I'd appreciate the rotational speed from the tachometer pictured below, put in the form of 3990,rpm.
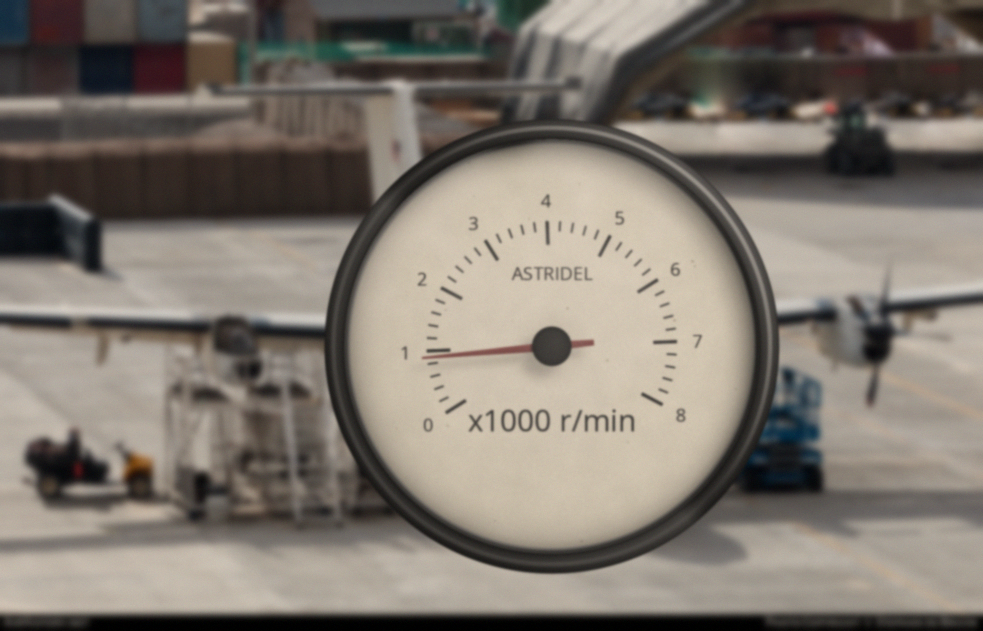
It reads 900,rpm
